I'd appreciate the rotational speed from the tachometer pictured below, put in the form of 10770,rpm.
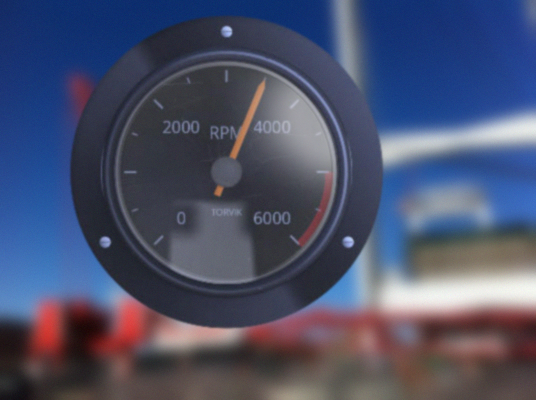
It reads 3500,rpm
